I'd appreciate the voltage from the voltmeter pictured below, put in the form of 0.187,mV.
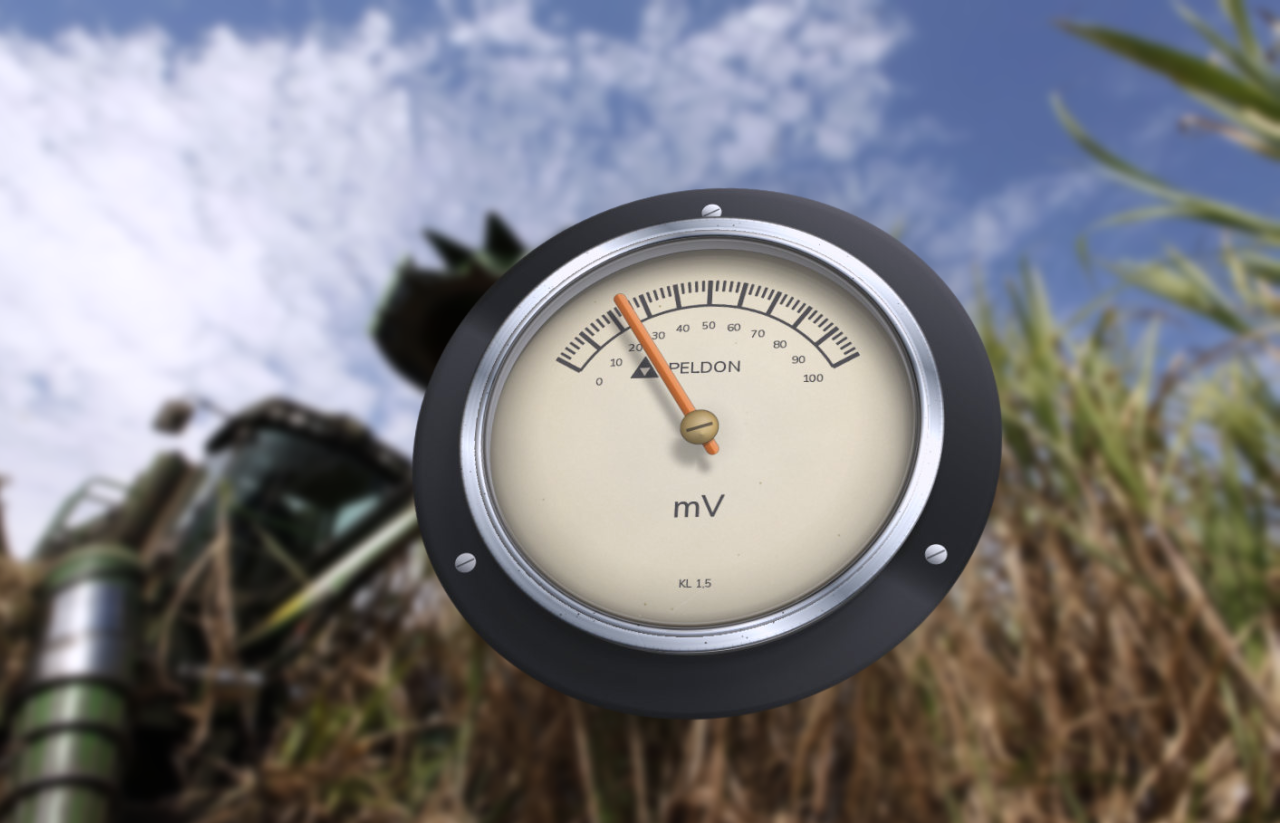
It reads 24,mV
